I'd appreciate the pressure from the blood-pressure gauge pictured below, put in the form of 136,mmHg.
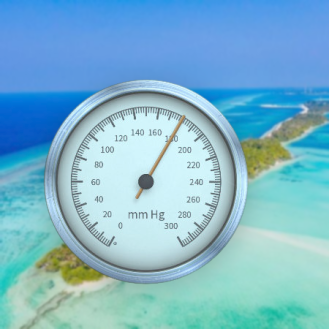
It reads 180,mmHg
